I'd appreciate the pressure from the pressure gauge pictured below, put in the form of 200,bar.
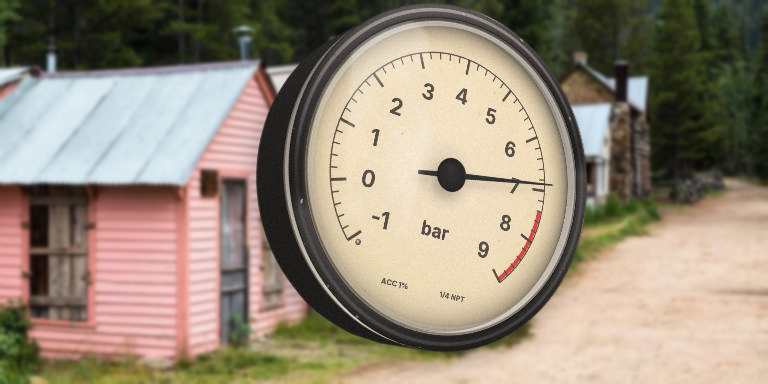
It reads 6.9,bar
